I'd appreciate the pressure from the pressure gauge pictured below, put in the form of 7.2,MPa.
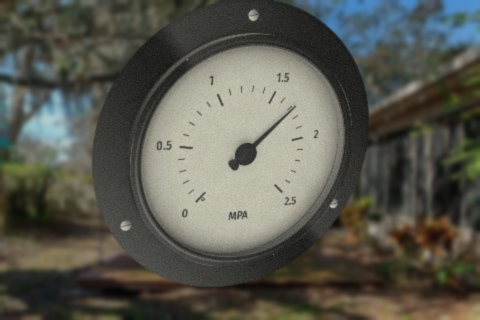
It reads 1.7,MPa
